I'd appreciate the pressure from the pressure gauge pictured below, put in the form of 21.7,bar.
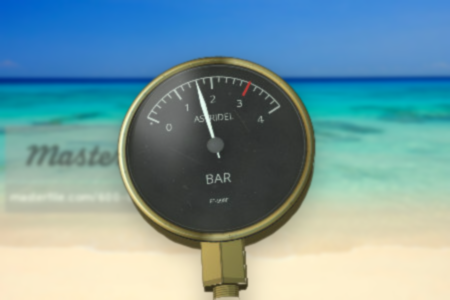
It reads 1.6,bar
